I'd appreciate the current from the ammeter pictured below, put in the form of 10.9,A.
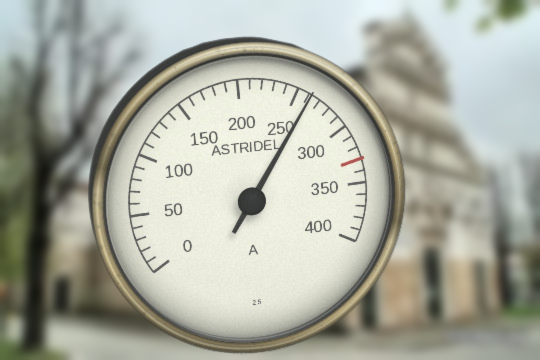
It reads 260,A
